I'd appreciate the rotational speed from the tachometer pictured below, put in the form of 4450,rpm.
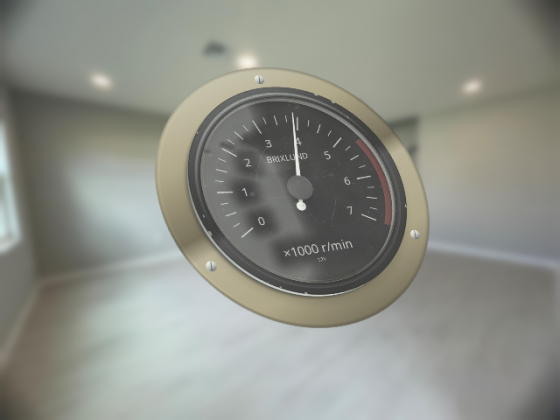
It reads 3875,rpm
